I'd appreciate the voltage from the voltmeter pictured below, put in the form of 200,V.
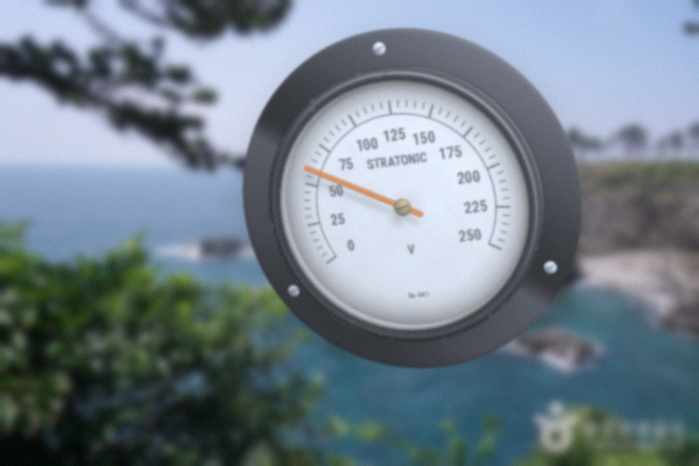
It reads 60,V
